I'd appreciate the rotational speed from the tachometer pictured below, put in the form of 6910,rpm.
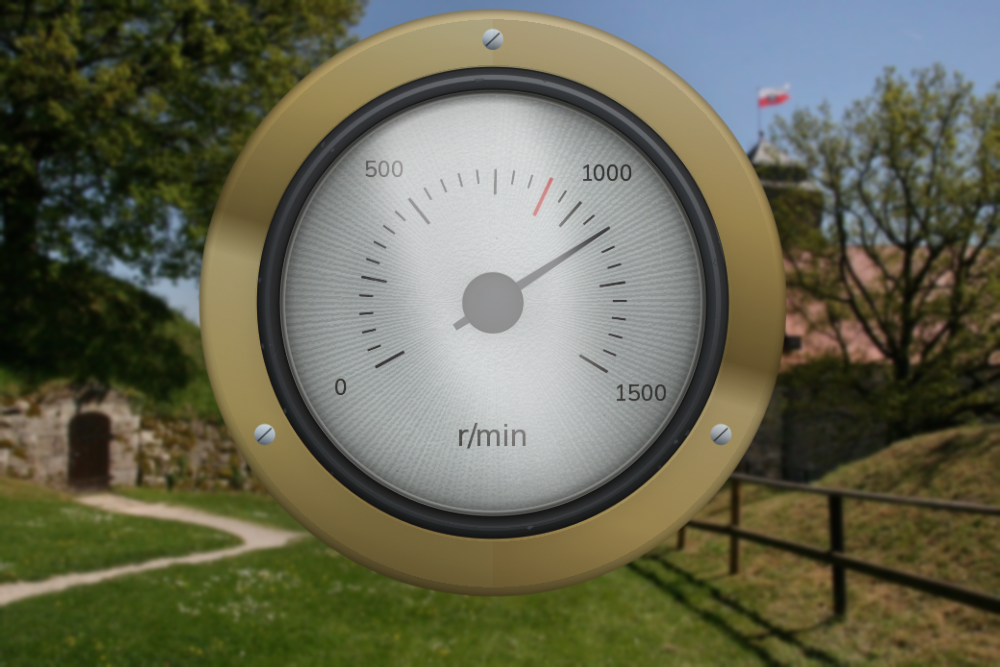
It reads 1100,rpm
